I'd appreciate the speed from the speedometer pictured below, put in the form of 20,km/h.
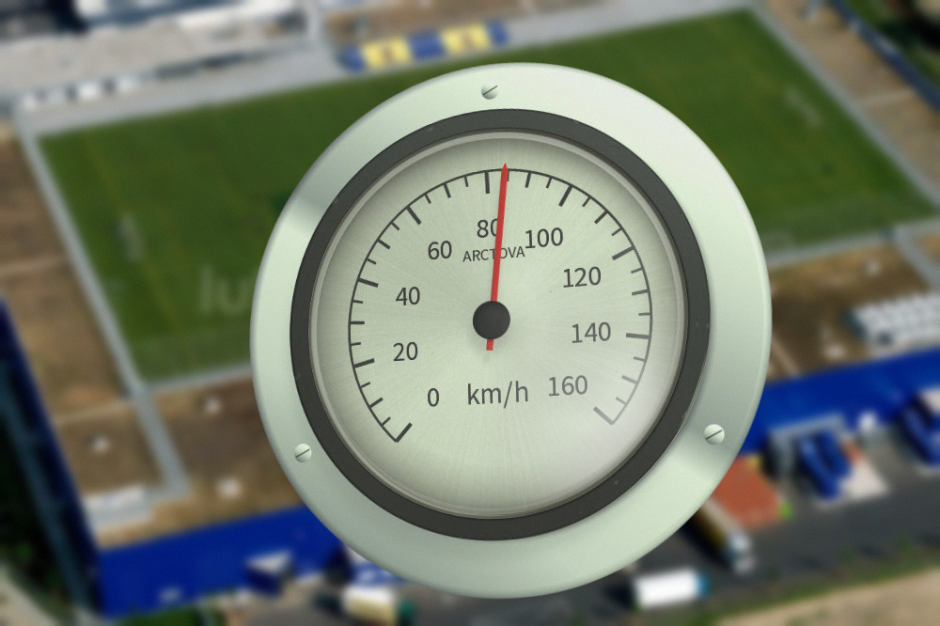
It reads 85,km/h
